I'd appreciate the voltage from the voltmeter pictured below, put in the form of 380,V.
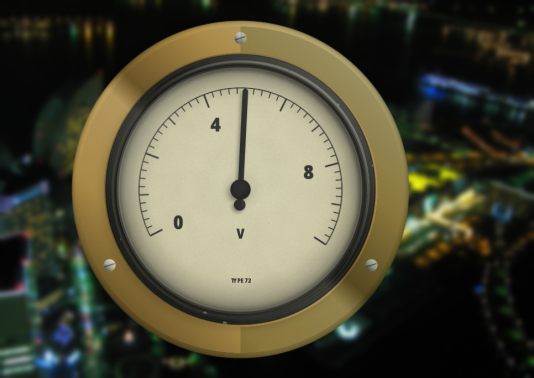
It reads 5,V
